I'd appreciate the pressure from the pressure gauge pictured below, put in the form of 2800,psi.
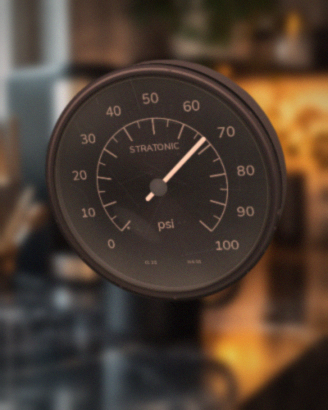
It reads 67.5,psi
